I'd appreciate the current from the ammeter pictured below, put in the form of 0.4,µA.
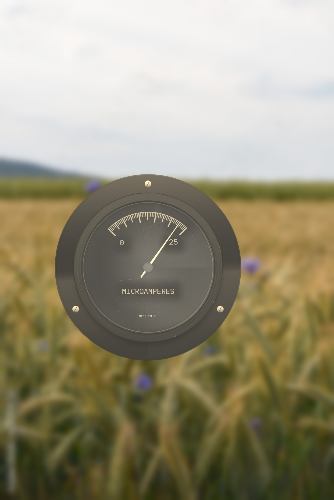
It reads 22.5,µA
